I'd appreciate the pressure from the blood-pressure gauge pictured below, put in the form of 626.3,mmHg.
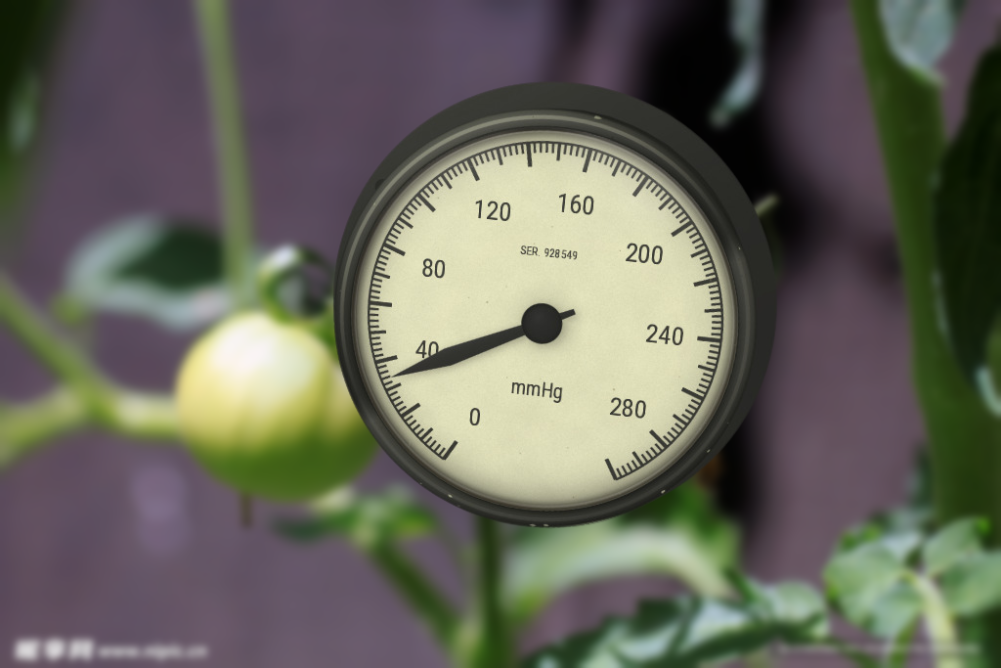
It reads 34,mmHg
